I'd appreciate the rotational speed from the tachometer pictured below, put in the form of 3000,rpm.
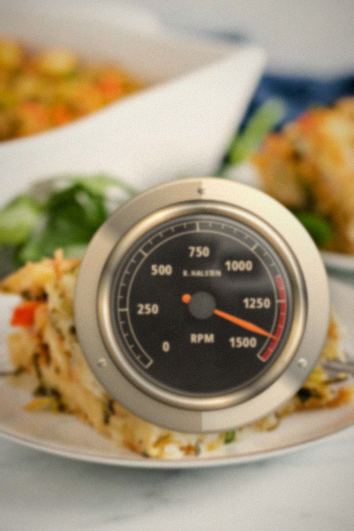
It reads 1400,rpm
